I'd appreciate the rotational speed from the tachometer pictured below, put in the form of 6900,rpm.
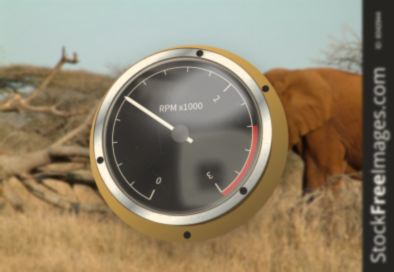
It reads 1000,rpm
